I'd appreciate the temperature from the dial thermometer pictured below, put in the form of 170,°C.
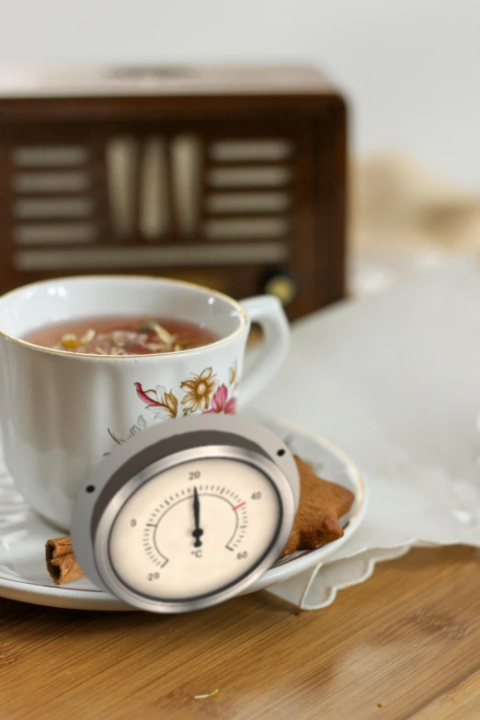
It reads 20,°C
